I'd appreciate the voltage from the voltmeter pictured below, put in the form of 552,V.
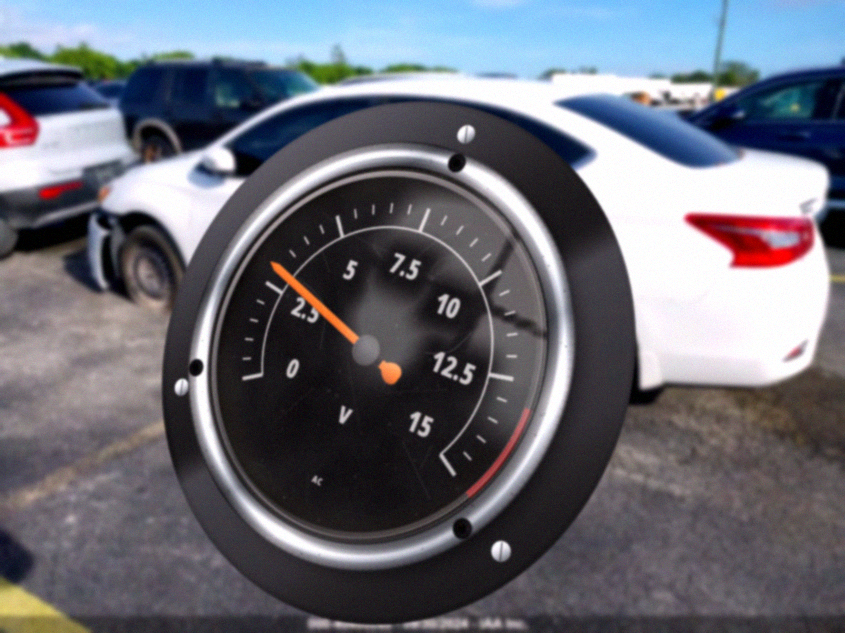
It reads 3,V
